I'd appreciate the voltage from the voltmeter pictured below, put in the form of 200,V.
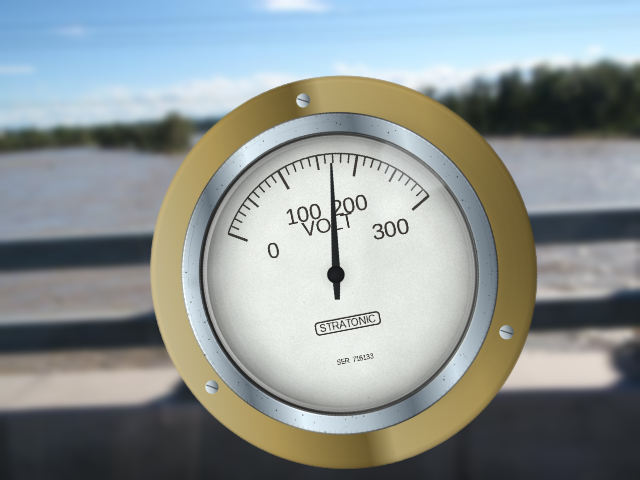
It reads 170,V
